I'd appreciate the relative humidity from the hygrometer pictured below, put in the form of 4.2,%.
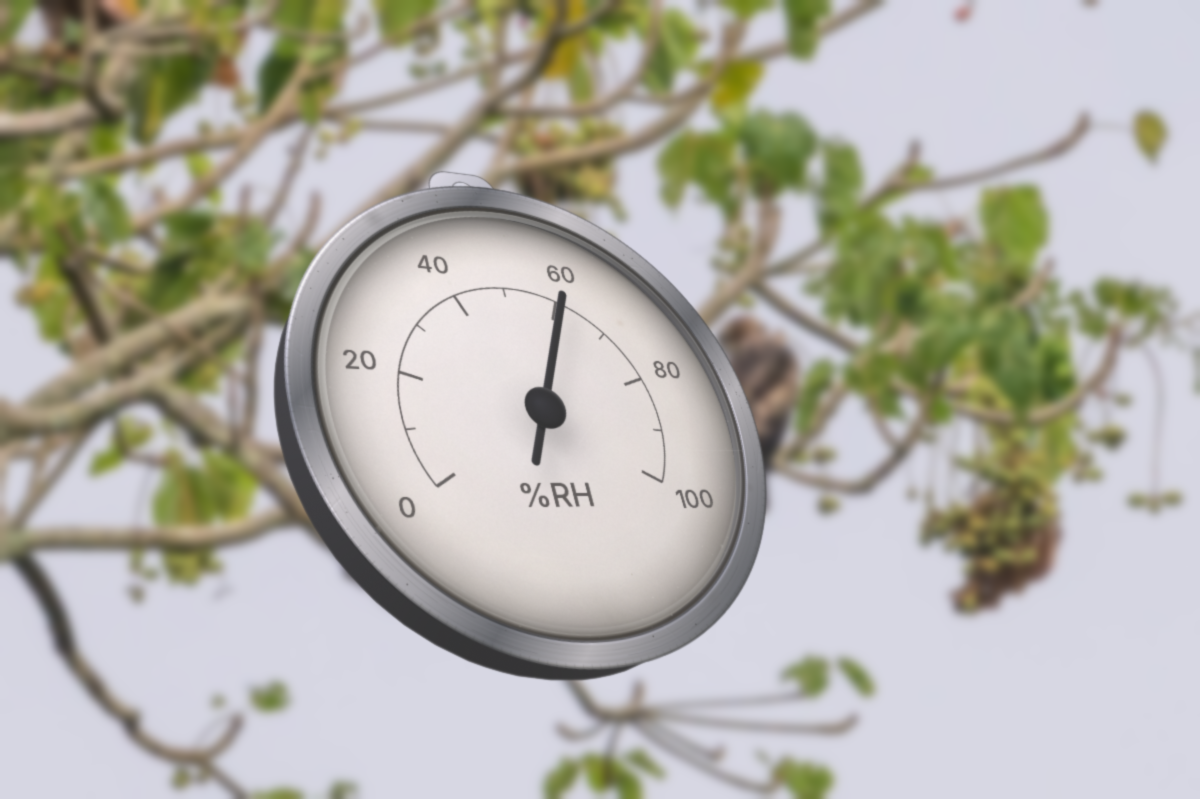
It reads 60,%
